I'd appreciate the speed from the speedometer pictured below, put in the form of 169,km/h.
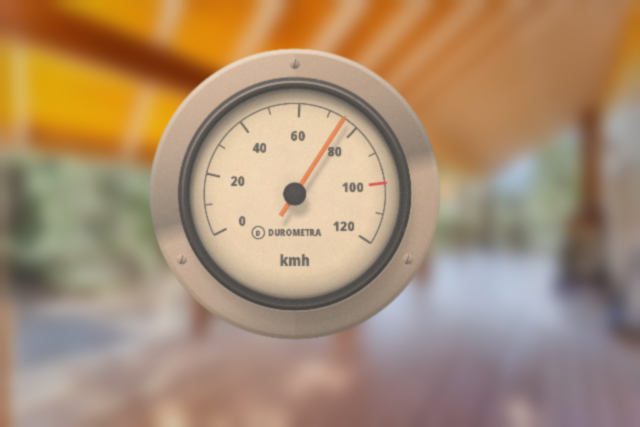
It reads 75,km/h
